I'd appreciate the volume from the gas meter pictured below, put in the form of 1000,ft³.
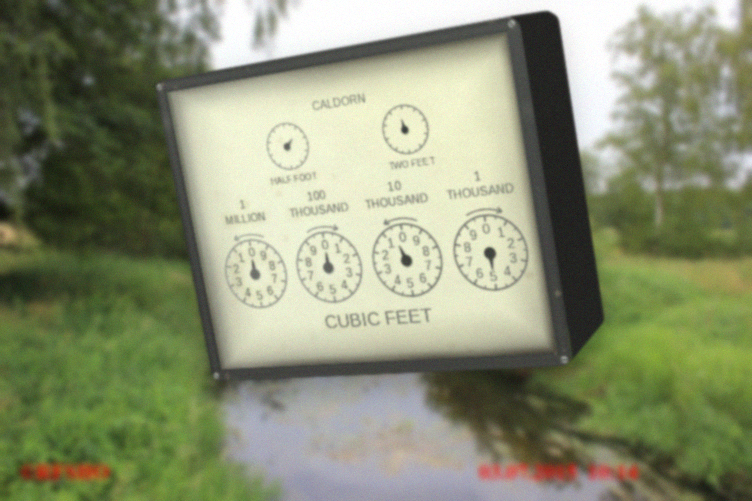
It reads 500,ft³
